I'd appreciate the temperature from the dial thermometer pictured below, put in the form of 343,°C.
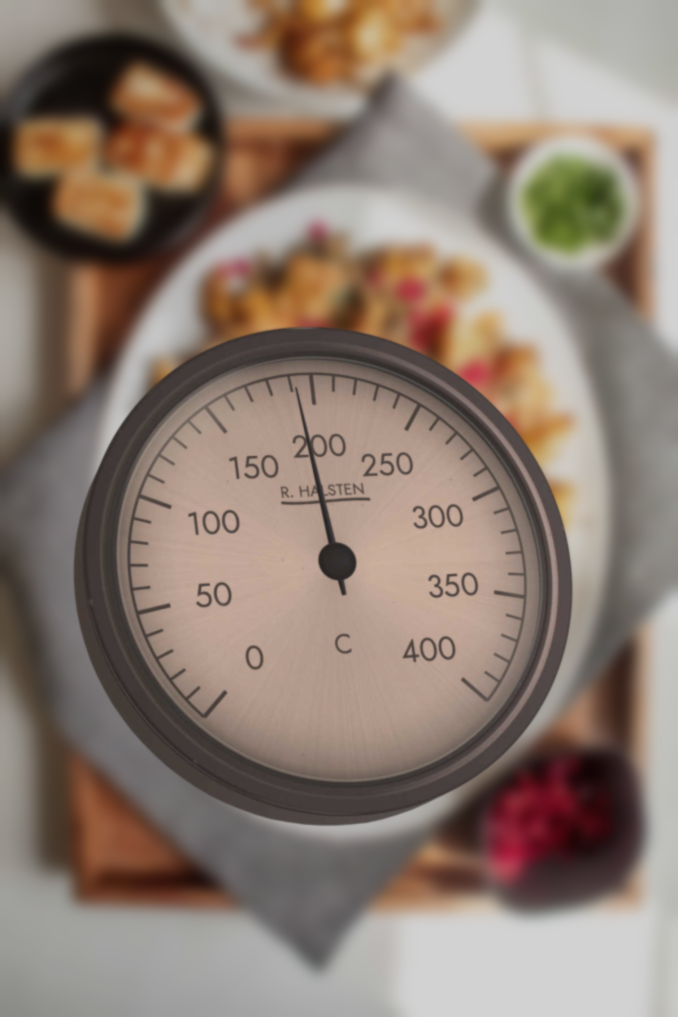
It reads 190,°C
